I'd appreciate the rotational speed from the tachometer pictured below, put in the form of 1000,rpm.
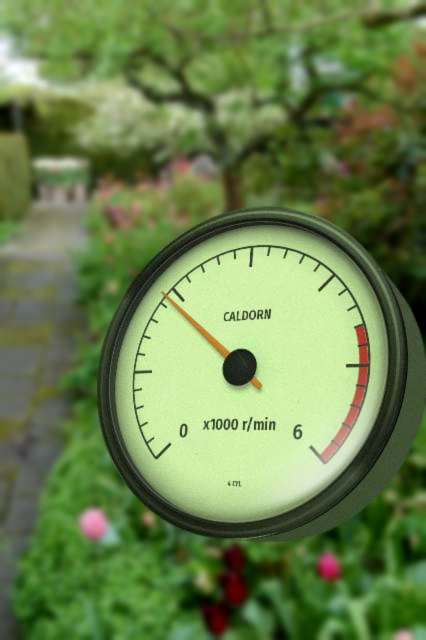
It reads 1900,rpm
